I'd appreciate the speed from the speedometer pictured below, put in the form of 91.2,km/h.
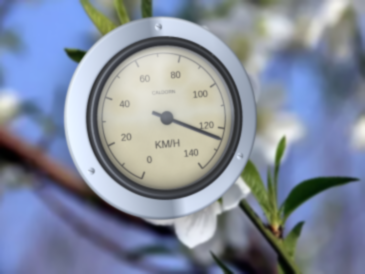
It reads 125,km/h
